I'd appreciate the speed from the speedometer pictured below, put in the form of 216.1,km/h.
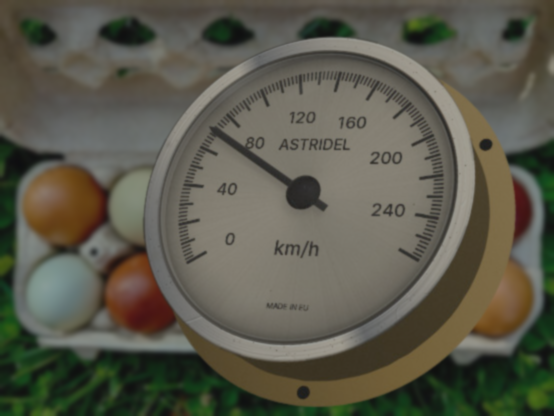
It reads 70,km/h
